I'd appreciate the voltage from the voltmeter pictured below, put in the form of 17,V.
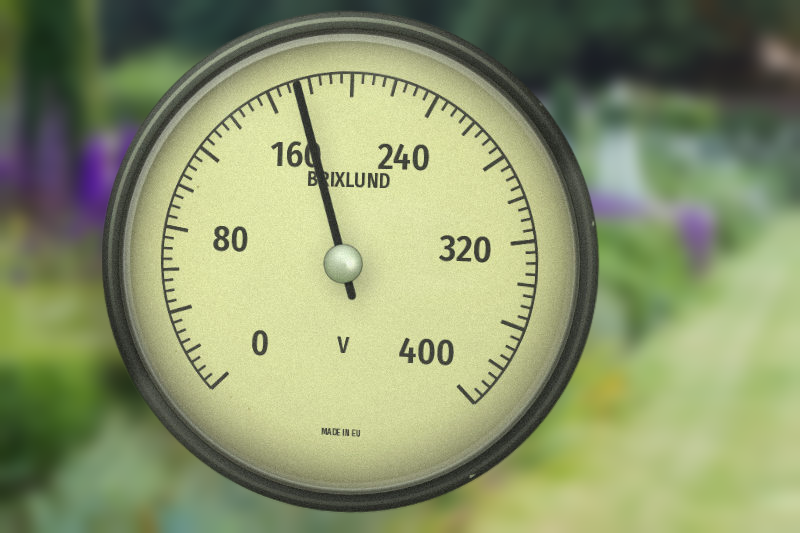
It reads 175,V
